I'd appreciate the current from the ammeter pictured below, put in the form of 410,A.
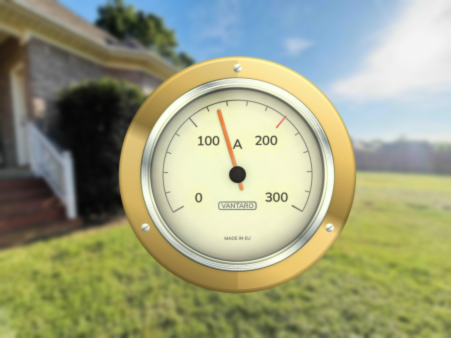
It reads 130,A
